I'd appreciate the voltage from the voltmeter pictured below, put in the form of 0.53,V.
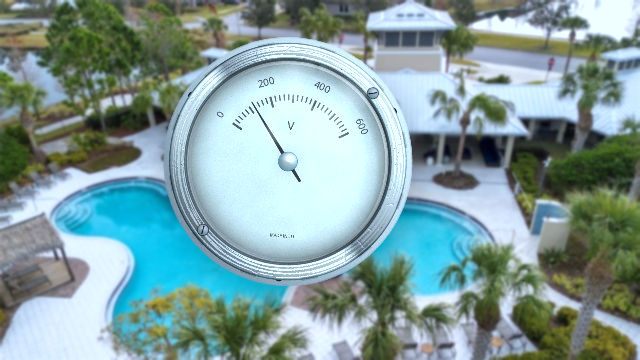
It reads 120,V
